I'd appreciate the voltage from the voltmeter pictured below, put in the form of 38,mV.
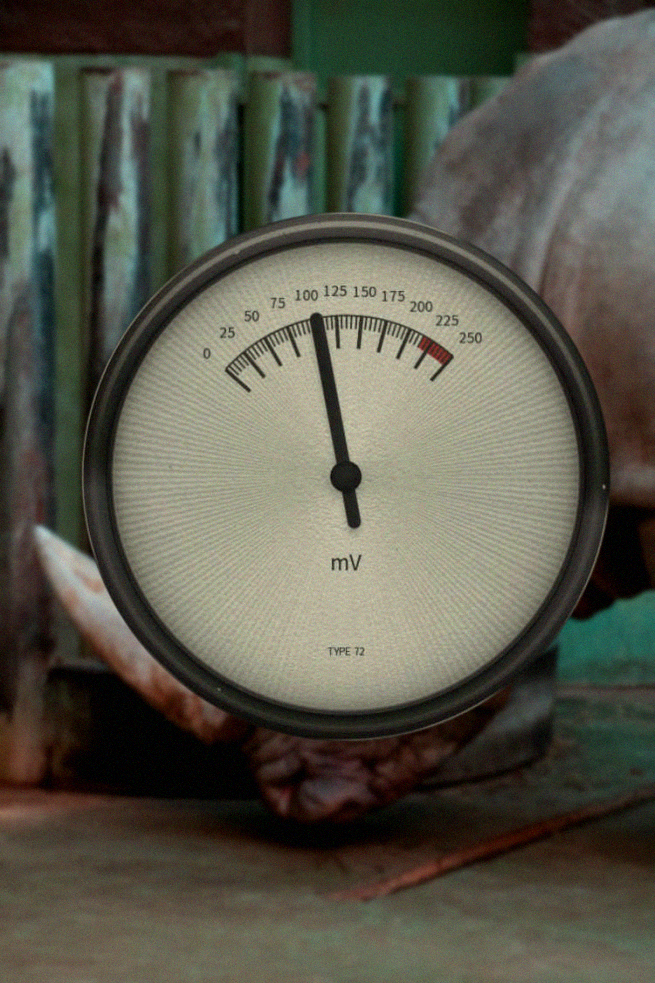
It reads 105,mV
